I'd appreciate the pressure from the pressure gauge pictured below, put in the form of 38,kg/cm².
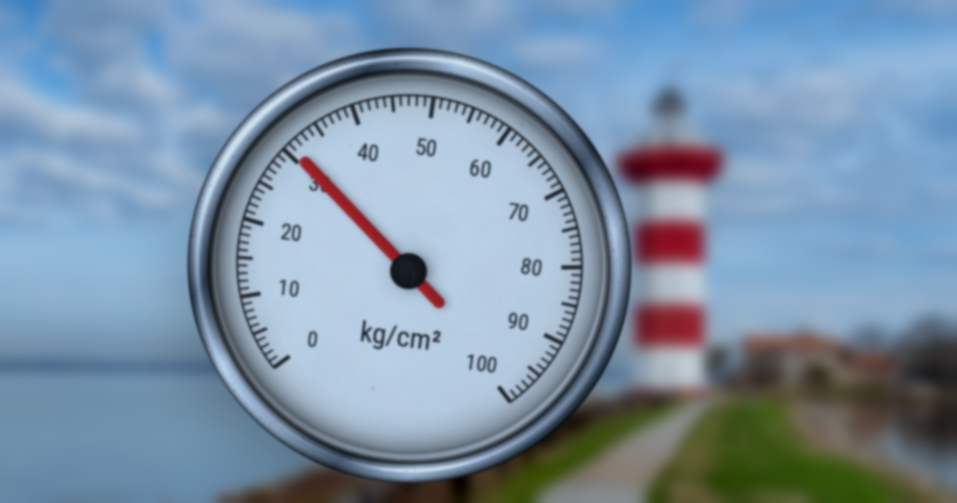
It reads 31,kg/cm²
